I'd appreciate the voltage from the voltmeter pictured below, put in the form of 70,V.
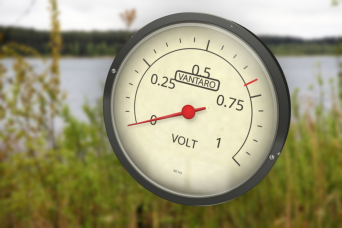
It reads 0,V
